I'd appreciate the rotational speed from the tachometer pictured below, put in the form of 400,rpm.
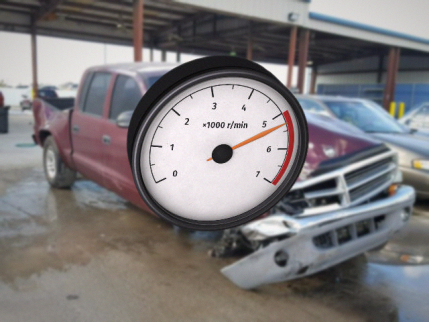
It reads 5250,rpm
